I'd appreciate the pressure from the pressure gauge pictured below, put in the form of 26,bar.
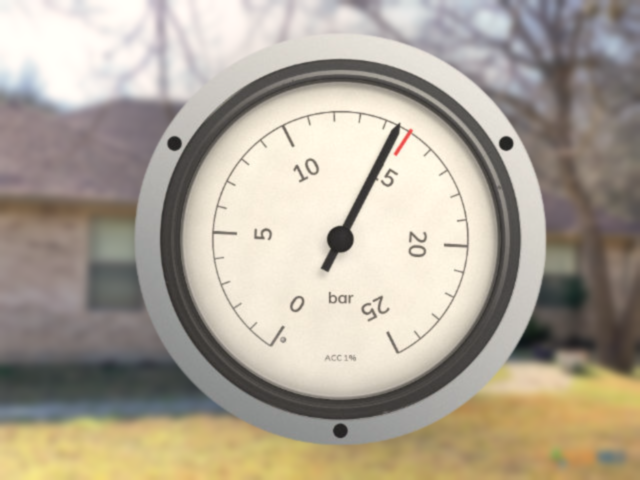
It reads 14.5,bar
